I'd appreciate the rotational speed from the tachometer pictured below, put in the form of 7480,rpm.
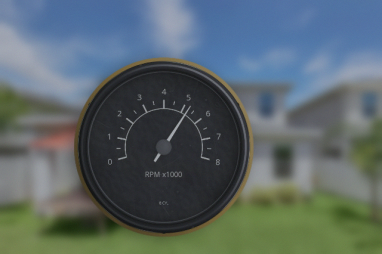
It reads 5250,rpm
